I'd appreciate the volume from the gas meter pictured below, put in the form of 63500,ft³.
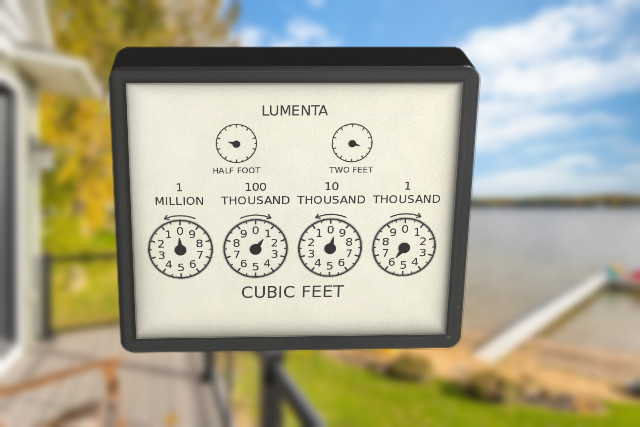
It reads 9600,ft³
